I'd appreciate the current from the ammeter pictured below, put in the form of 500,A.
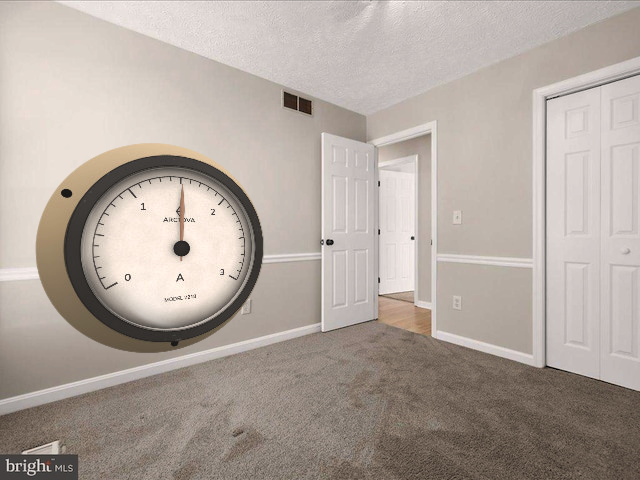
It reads 1.5,A
